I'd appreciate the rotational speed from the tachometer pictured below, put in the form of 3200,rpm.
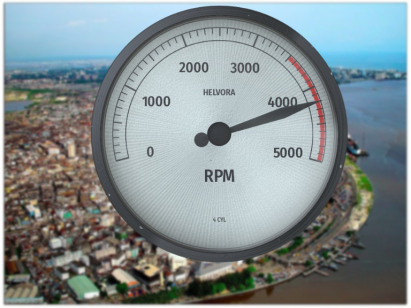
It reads 4200,rpm
